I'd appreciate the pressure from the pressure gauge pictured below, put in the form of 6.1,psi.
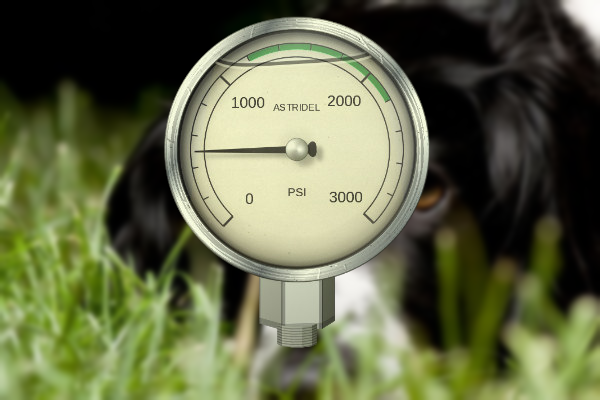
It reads 500,psi
